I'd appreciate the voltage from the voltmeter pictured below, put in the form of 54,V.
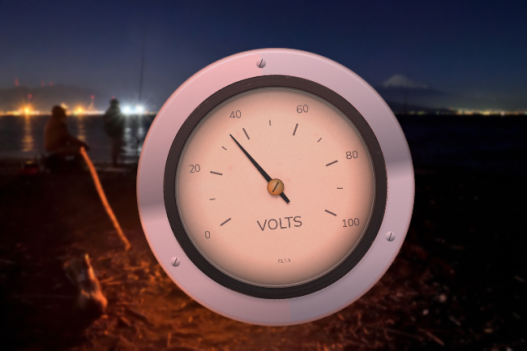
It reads 35,V
